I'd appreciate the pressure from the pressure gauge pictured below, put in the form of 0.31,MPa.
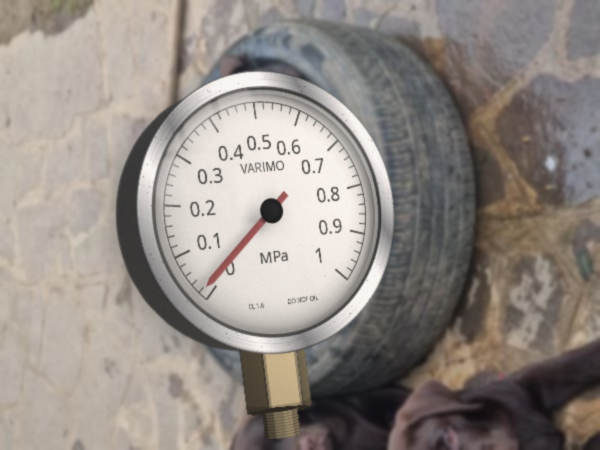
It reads 0.02,MPa
